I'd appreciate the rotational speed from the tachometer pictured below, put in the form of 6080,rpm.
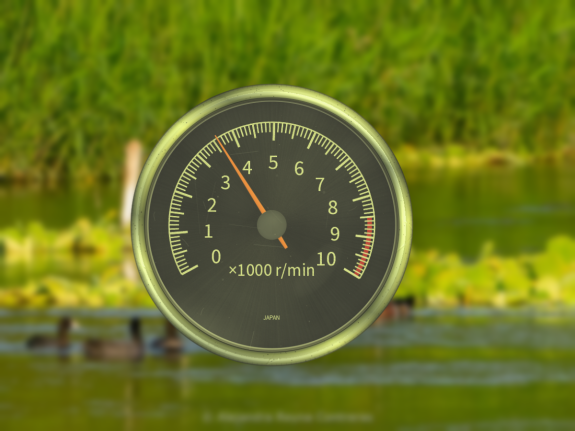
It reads 3600,rpm
